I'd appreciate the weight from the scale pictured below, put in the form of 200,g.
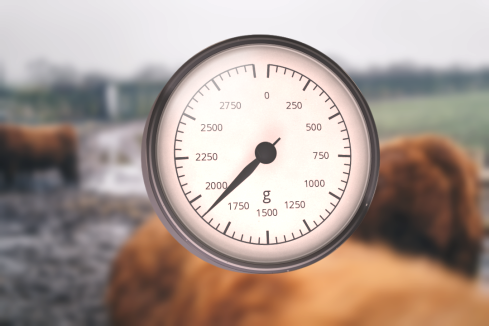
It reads 1900,g
